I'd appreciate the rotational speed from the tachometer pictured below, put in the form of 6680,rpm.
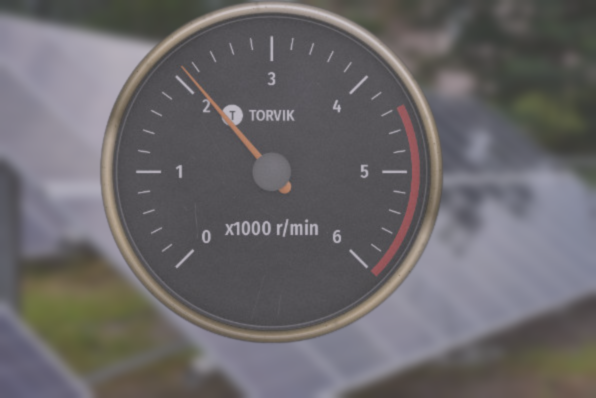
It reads 2100,rpm
